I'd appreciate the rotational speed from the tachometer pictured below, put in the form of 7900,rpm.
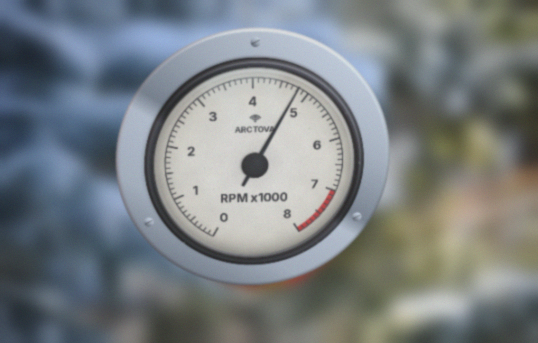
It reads 4800,rpm
